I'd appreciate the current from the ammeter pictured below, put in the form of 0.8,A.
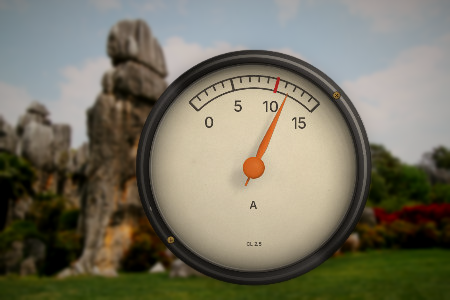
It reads 11.5,A
